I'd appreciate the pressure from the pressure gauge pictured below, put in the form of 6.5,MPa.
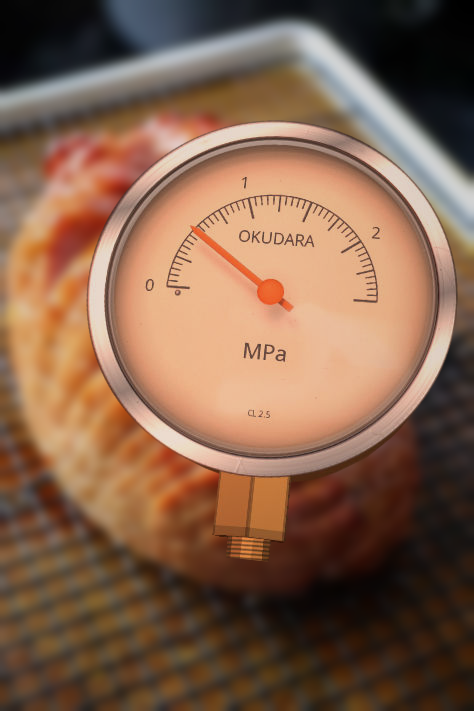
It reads 0.5,MPa
